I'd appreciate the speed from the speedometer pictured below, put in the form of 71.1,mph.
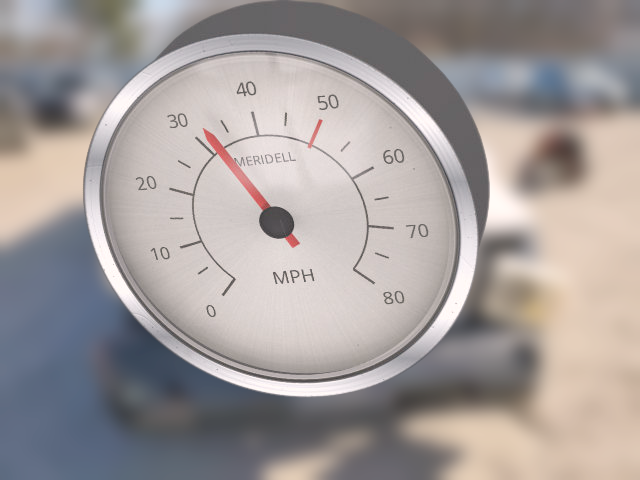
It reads 32.5,mph
